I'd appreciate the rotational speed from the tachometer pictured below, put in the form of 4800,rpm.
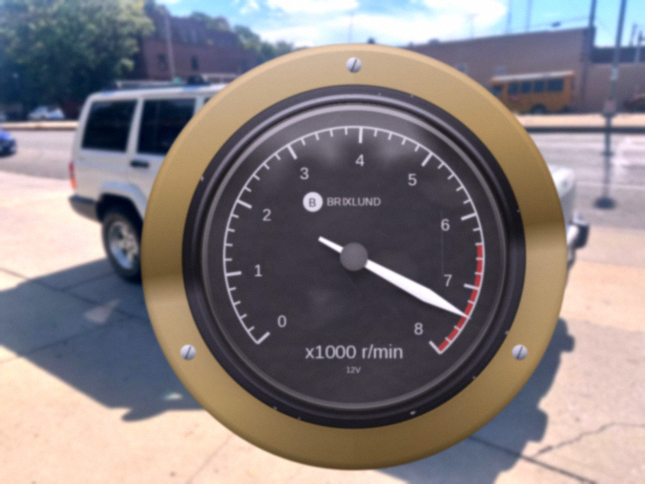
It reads 7400,rpm
